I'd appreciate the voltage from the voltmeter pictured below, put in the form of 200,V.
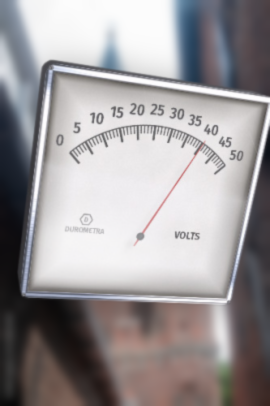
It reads 40,V
